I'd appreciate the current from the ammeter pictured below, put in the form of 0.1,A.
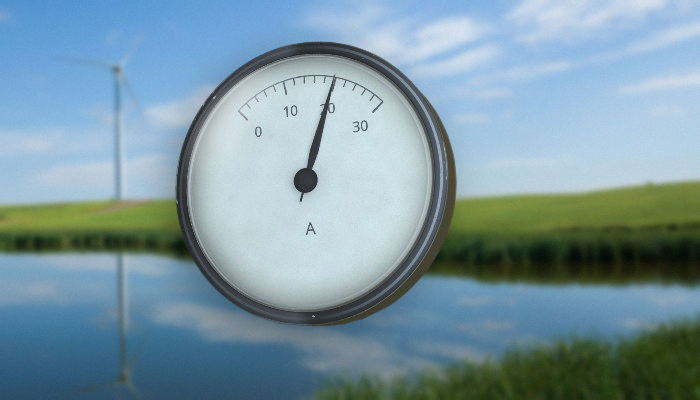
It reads 20,A
